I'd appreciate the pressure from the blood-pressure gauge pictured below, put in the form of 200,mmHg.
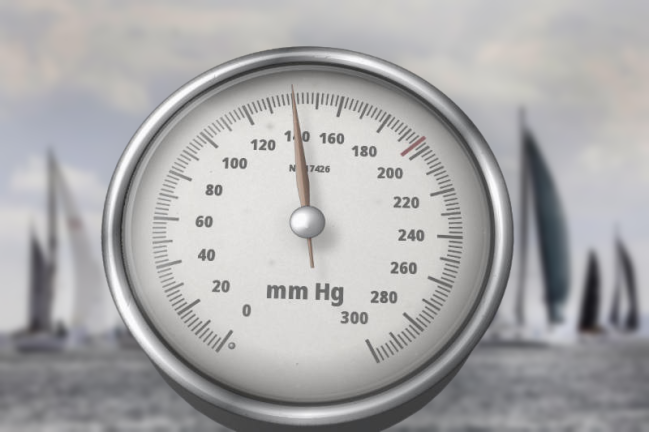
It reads 140,mmHg
